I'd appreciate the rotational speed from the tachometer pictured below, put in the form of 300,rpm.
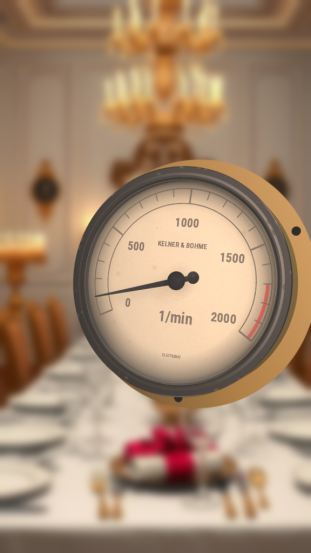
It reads 100,rpm
